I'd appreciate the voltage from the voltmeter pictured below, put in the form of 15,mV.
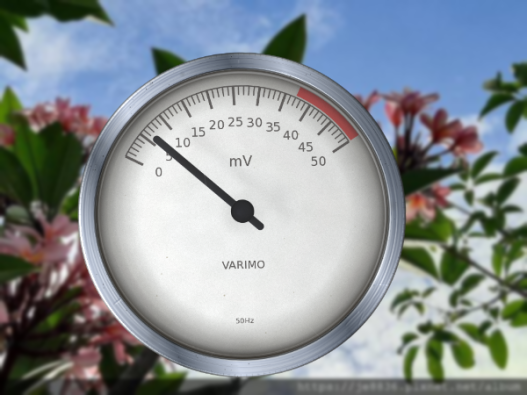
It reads 6,mV
